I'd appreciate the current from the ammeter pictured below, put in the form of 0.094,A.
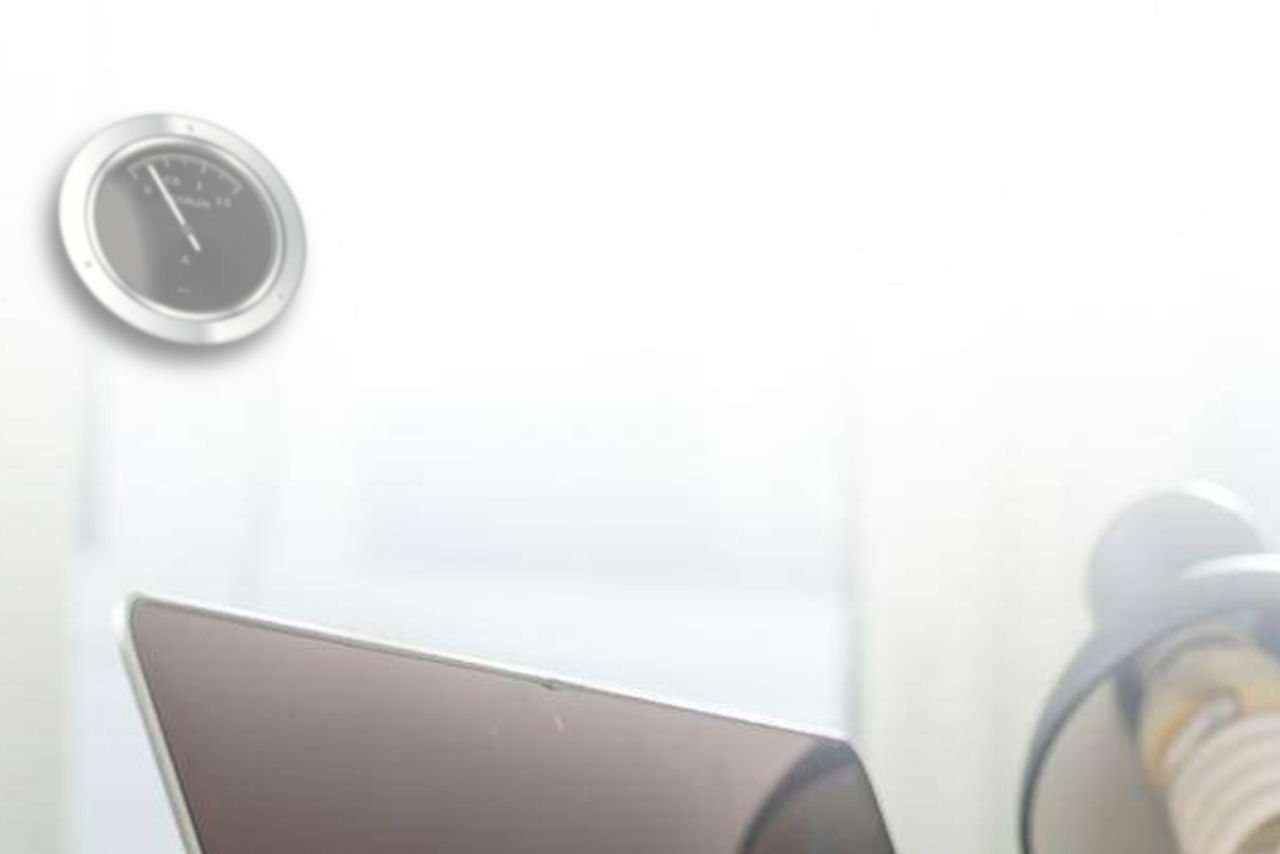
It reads 0.25,A
